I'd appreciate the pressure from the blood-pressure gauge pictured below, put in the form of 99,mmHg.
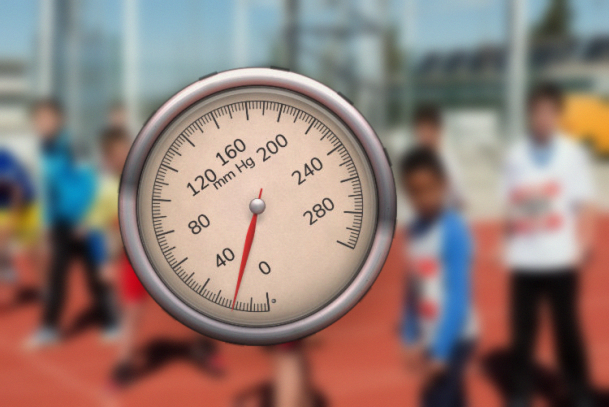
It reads 20,mmHg
